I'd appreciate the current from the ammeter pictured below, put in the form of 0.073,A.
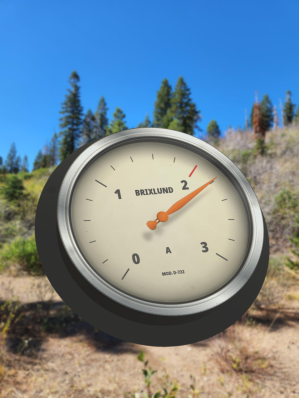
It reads 2.2,A
